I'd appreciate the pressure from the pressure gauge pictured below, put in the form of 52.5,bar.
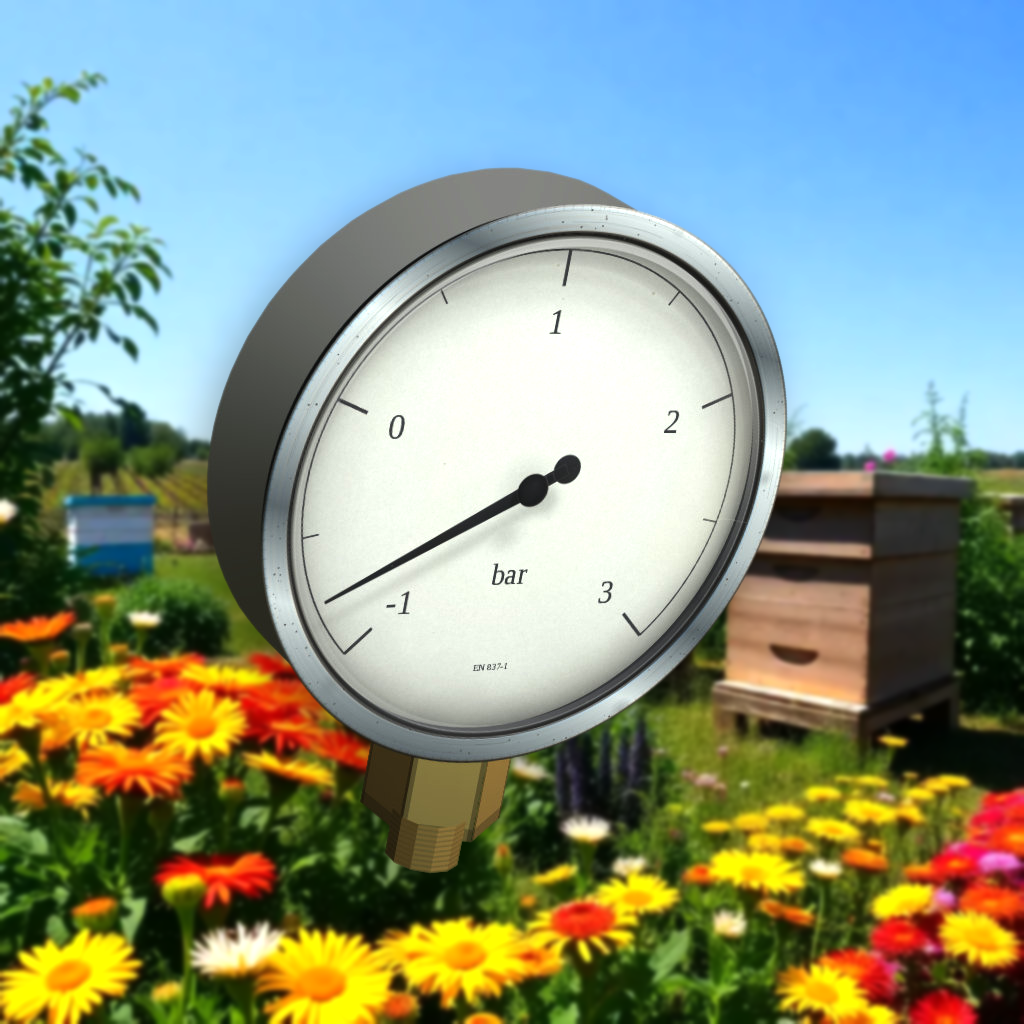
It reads -0.75,bar
